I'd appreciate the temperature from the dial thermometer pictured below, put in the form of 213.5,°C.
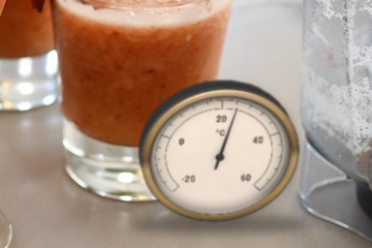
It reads 24,°C
